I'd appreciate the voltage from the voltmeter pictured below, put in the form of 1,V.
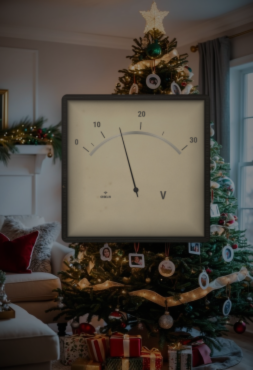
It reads 15,V
